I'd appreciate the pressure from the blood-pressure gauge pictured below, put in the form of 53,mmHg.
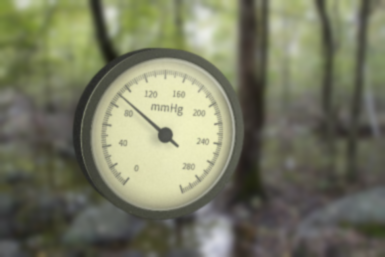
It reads 90,mmHg
